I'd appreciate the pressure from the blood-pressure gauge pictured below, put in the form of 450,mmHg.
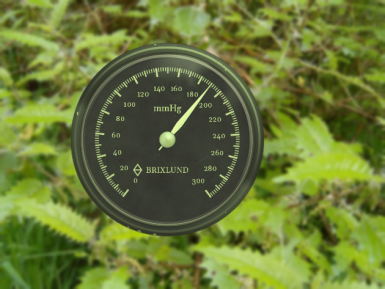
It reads 190,mmHg
